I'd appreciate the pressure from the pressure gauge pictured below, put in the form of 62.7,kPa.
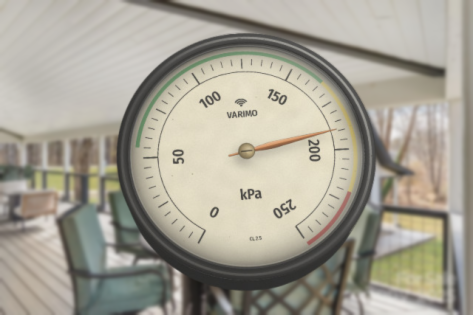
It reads 190,kPa
